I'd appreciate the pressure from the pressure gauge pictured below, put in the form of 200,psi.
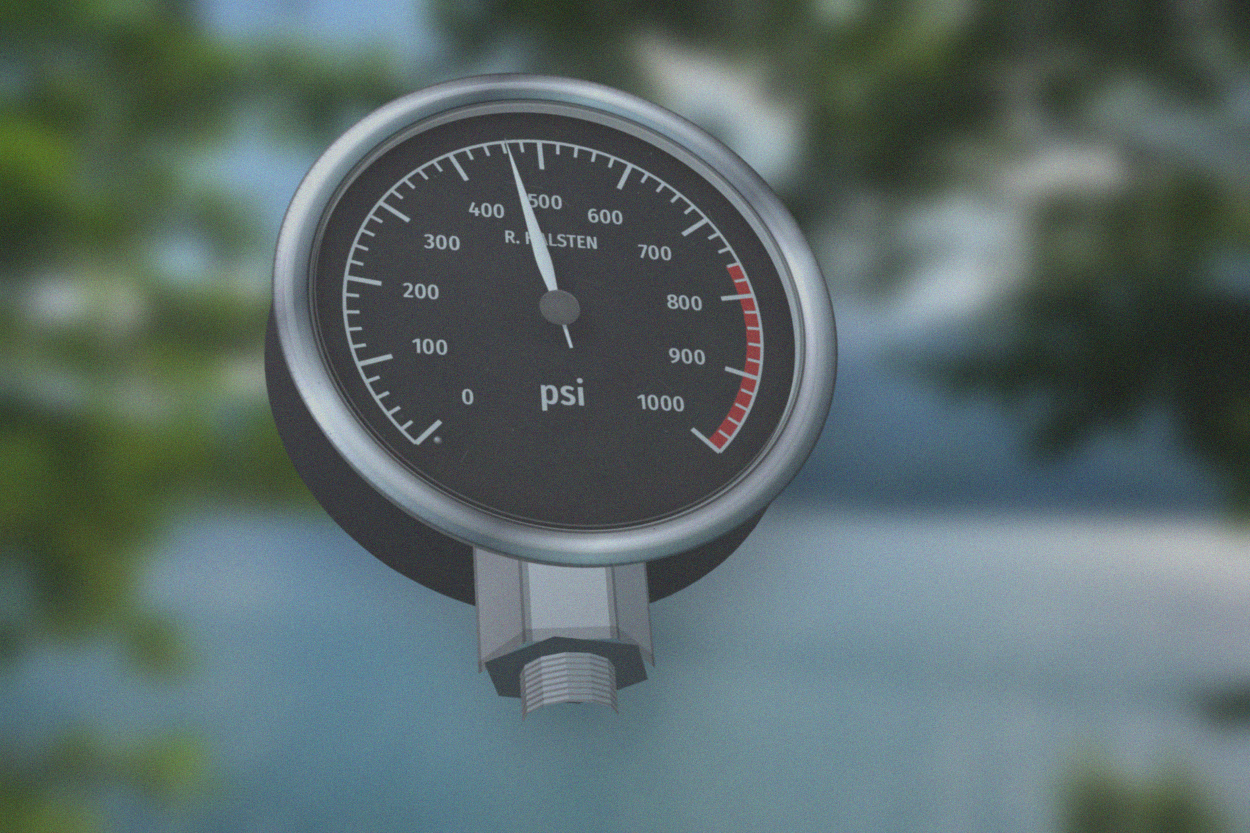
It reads 460,psi
